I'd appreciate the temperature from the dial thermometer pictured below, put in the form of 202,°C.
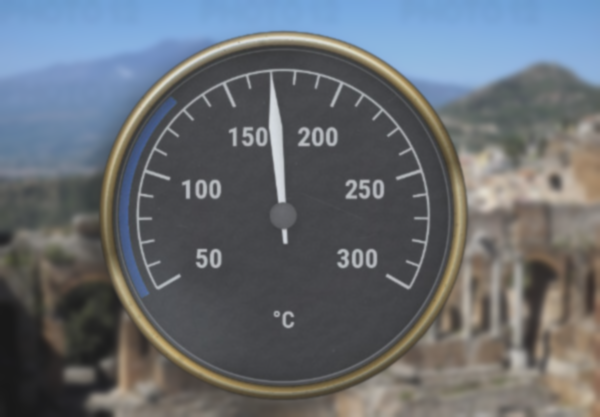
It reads 170,°C
